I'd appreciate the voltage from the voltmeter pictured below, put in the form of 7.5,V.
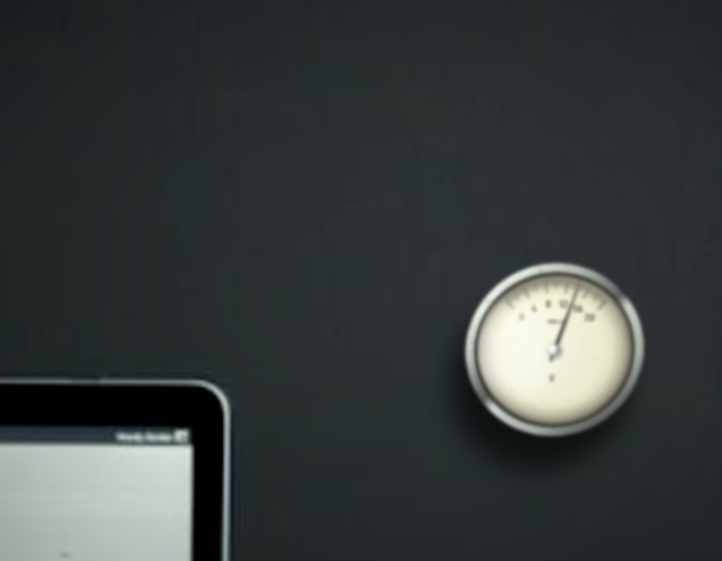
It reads 14,V
